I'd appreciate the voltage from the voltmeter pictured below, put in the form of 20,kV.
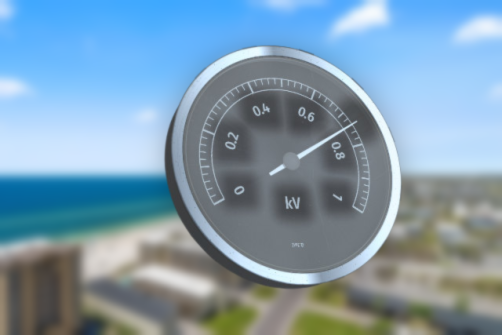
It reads 0.74,kV
